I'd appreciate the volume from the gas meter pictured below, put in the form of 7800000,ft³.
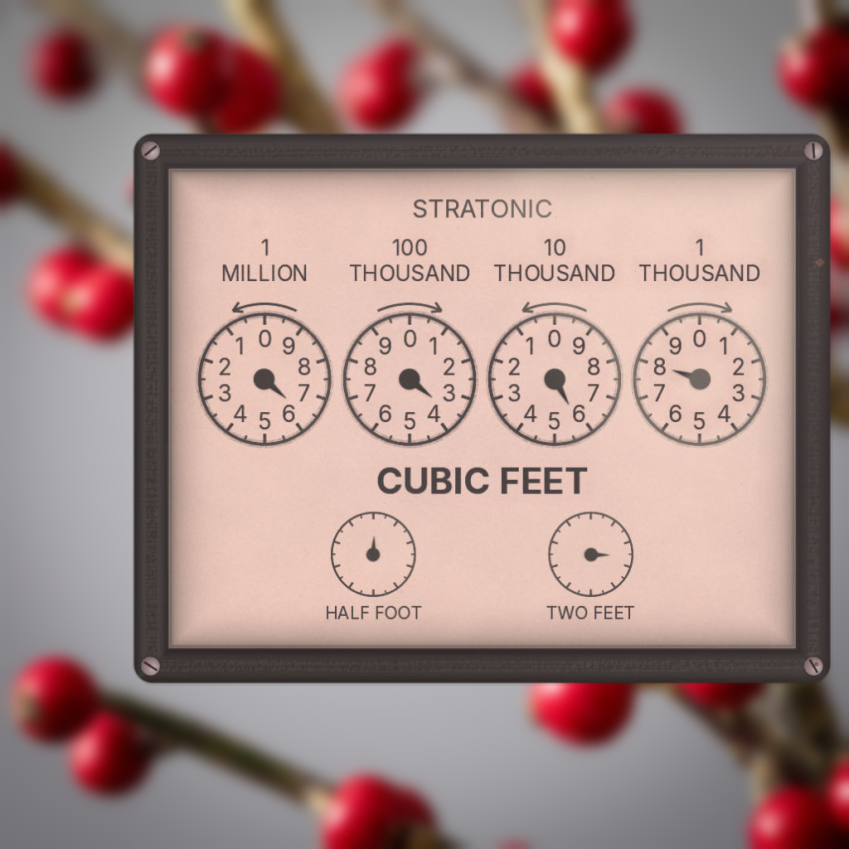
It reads 635800,ft³
